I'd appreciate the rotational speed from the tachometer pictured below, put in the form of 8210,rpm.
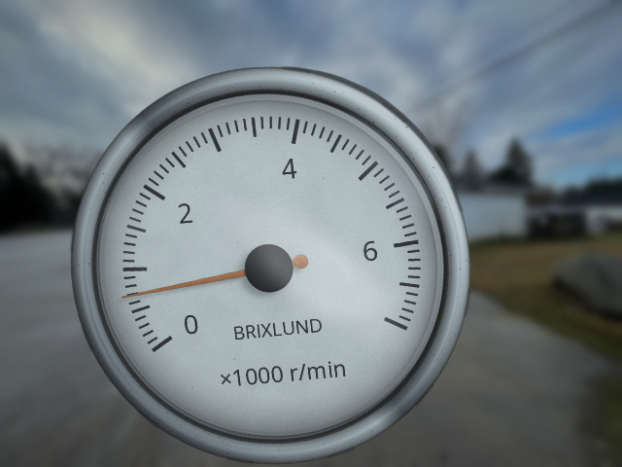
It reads 700,rpm
